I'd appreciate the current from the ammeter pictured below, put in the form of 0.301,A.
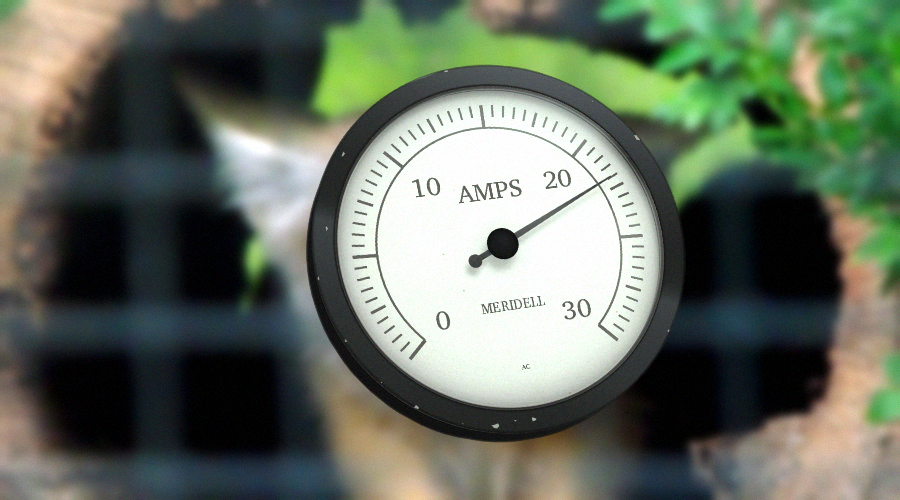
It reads 22,A
